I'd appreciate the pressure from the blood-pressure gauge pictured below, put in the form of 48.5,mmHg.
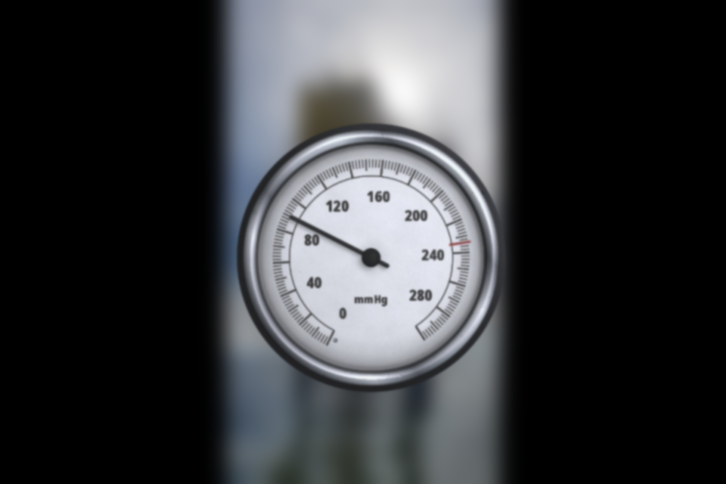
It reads 90,mmHg
